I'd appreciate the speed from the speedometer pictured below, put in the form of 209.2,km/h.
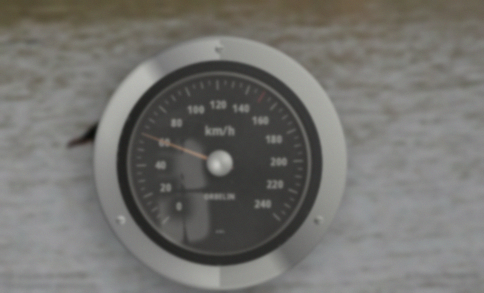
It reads 60,km/h
